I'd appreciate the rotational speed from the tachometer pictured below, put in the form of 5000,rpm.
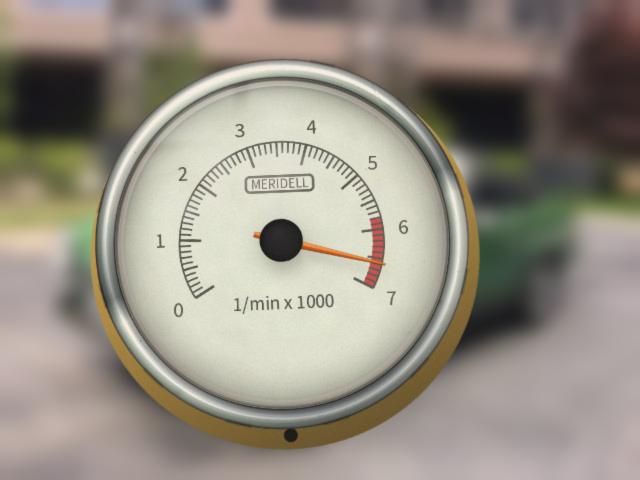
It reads 6600,rpm
